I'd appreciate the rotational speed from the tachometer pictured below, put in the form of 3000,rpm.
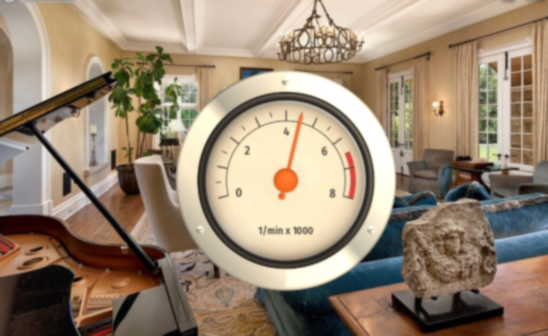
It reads 4500,rpm
